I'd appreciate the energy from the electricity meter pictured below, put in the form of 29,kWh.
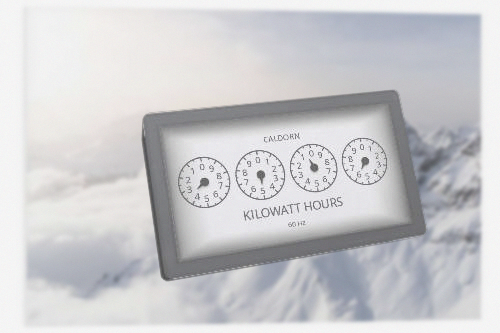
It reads 3506,kWh
